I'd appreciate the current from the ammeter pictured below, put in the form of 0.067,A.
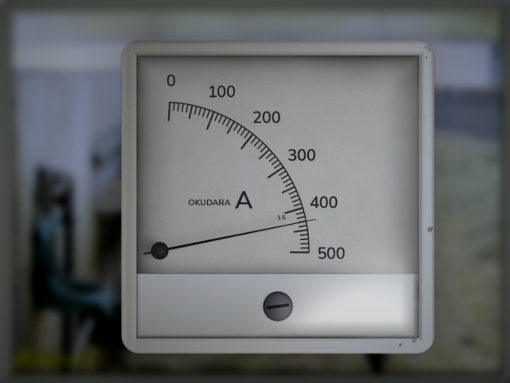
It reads 430,A
